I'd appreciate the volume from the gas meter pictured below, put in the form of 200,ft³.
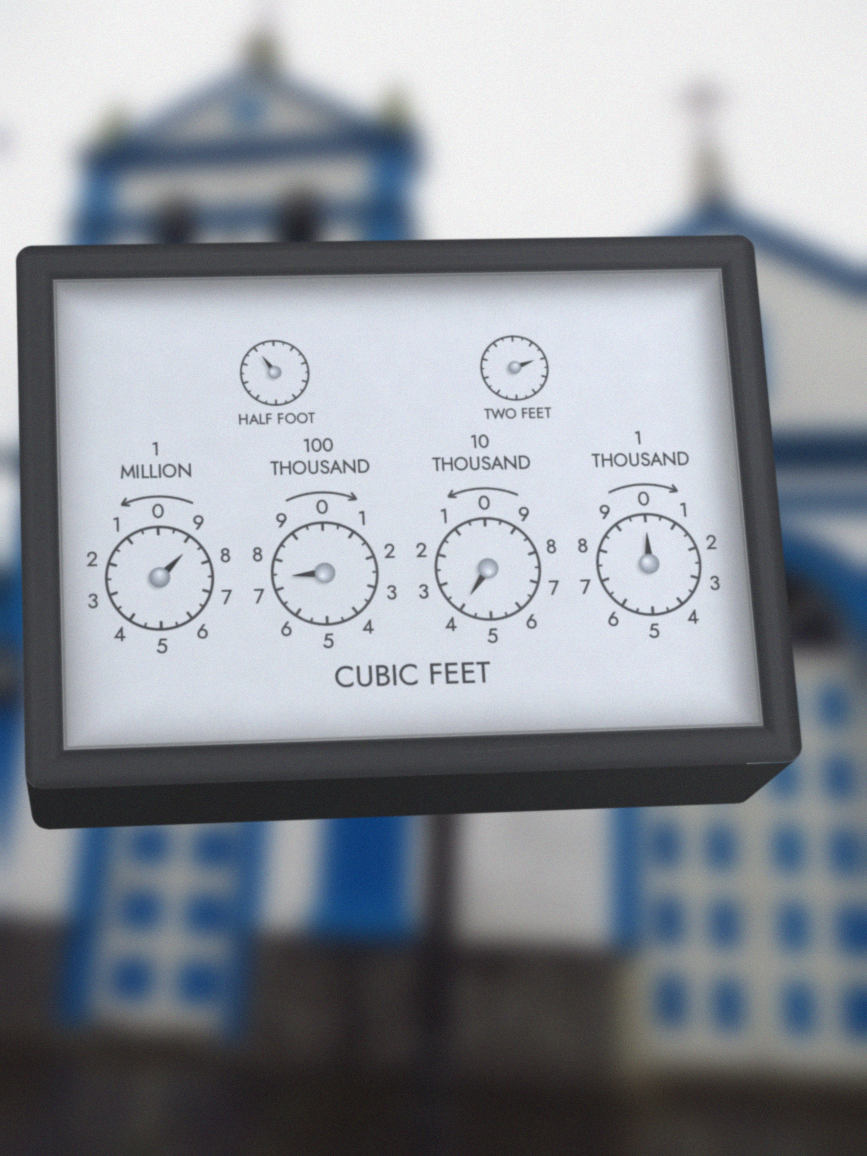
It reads 874000,ft³
